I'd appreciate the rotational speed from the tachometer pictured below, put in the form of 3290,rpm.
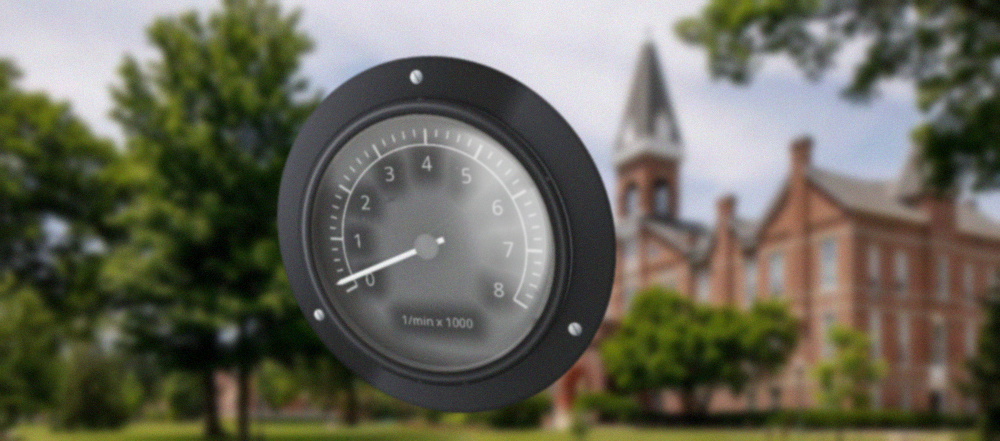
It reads 200,rpm
